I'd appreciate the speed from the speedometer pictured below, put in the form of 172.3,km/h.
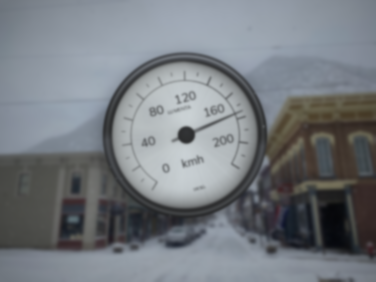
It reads 175,km/h
